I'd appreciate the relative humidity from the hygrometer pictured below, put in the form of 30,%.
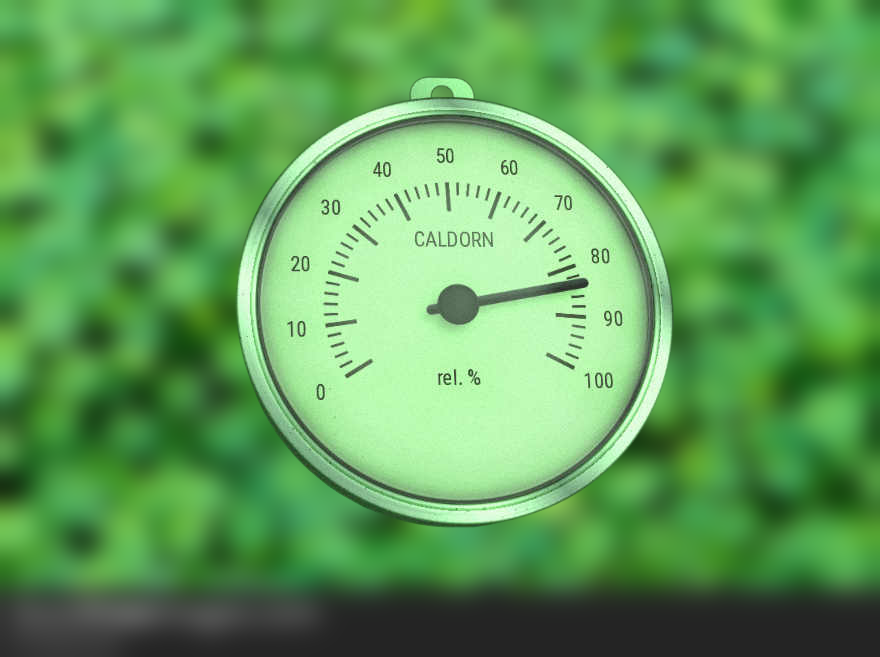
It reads 84,%
